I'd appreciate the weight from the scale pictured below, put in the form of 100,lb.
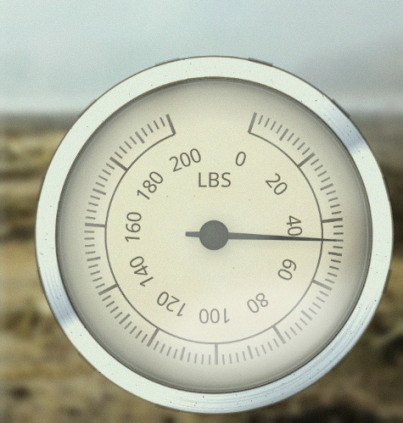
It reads 46,lb
